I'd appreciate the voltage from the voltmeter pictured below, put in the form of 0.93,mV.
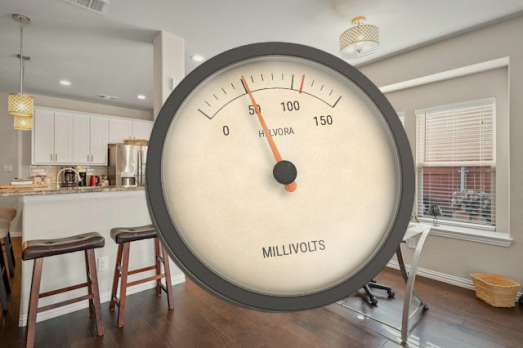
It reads 50,mV
